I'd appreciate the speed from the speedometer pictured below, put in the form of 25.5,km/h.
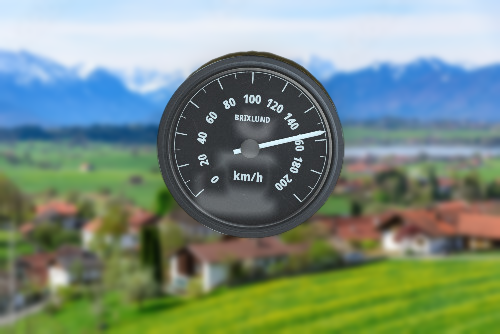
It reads 155,km/h
